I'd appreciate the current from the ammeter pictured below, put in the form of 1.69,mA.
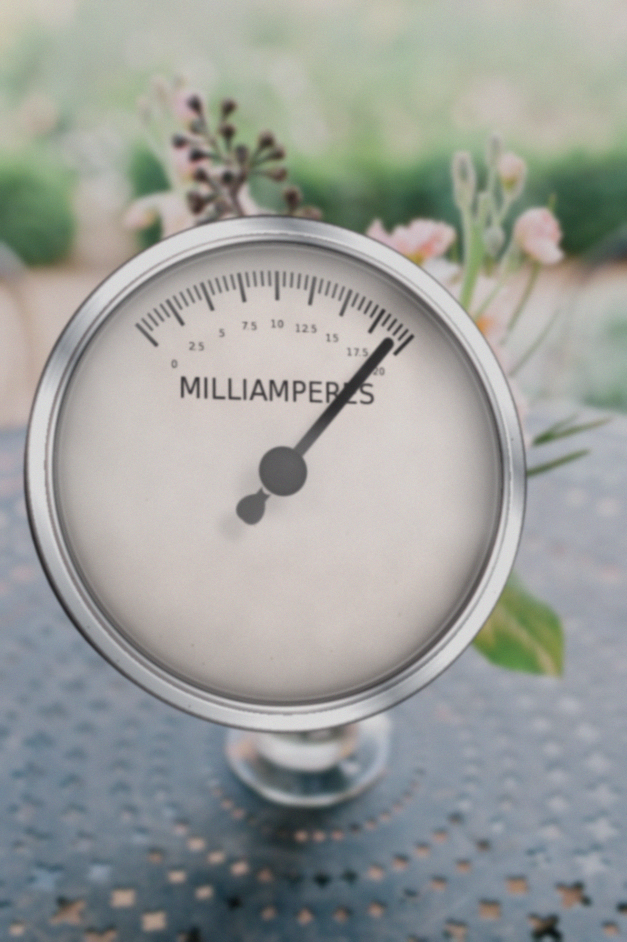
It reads 19,mA
